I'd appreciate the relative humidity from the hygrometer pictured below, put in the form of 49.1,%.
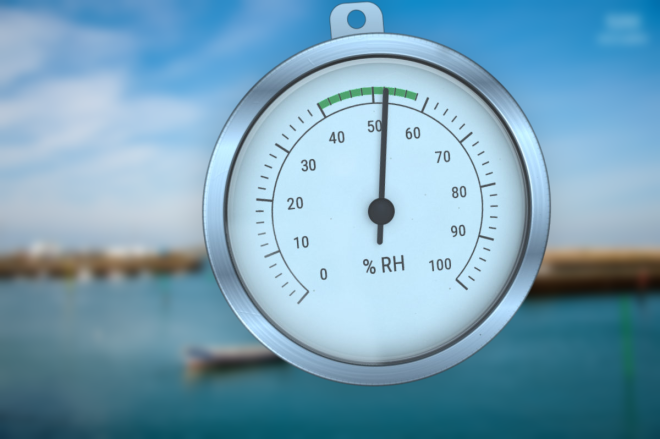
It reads 52,%
